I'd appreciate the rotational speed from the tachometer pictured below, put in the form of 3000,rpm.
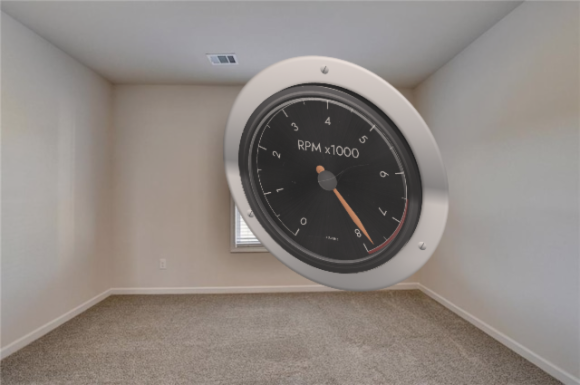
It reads 7750,rpm
